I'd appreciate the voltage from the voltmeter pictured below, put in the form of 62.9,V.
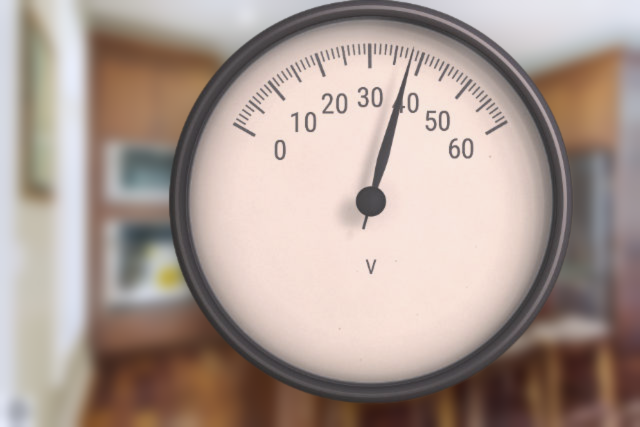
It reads 38,V
